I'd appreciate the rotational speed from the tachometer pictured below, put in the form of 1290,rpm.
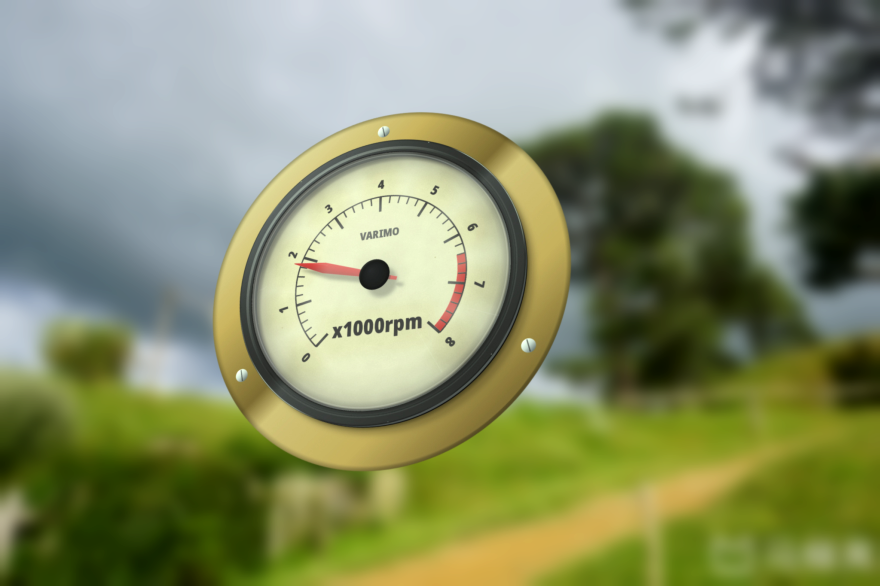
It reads 1800,rpm
